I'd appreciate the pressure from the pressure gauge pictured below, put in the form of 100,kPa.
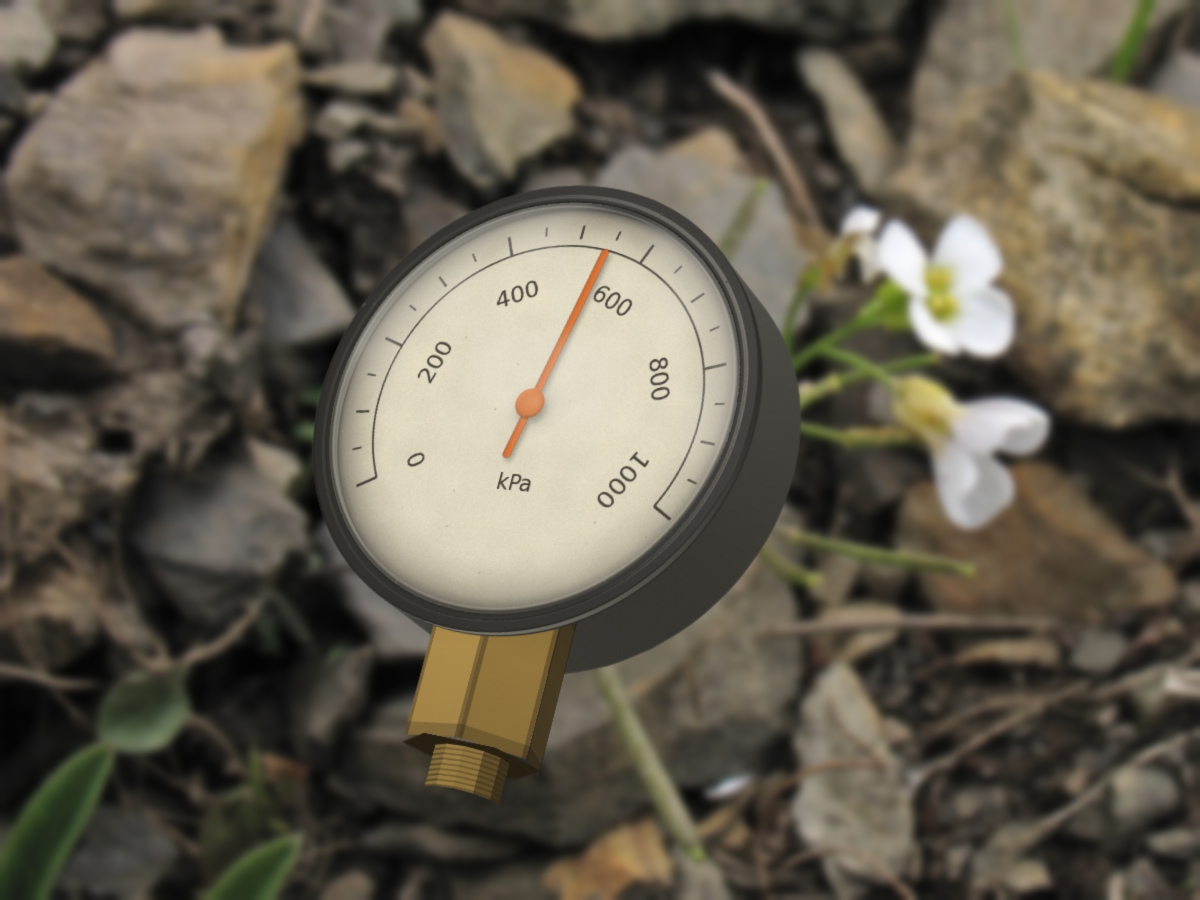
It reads 550,kPa
